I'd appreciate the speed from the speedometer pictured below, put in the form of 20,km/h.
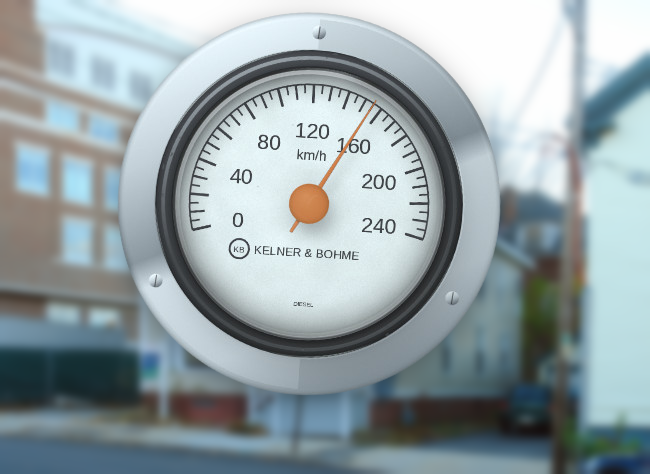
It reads 155,km/h
